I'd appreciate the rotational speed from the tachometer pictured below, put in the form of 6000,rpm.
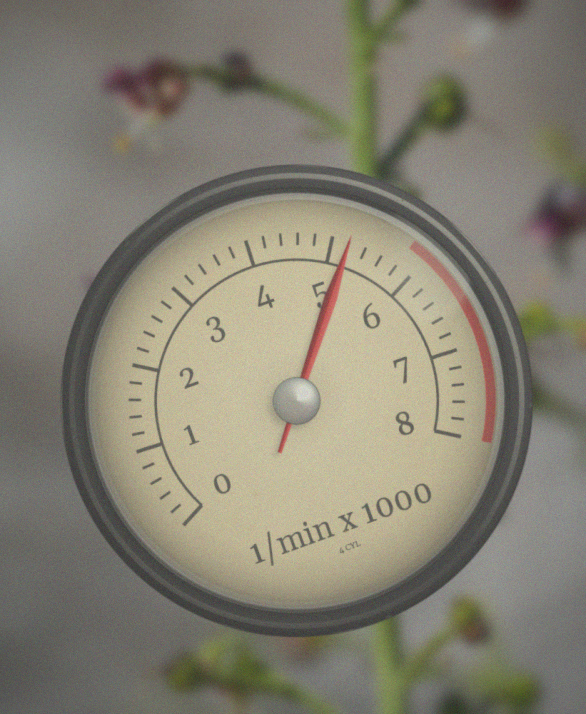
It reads 5200,rpm
